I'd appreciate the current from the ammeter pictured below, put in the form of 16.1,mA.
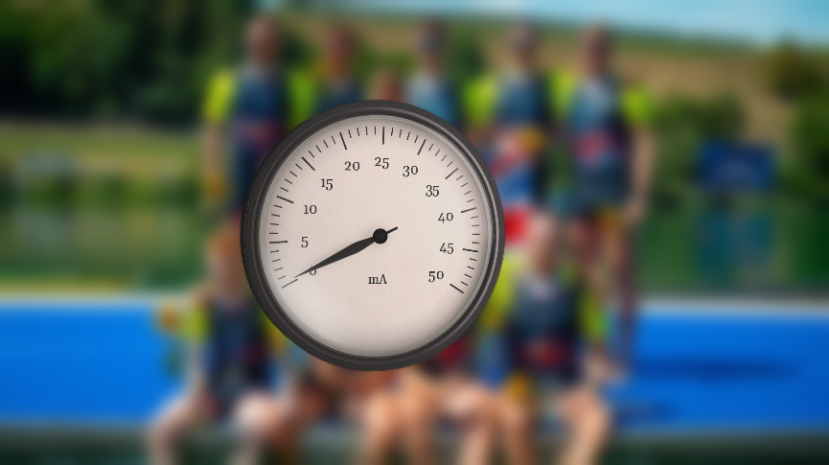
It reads 0.5,mA
